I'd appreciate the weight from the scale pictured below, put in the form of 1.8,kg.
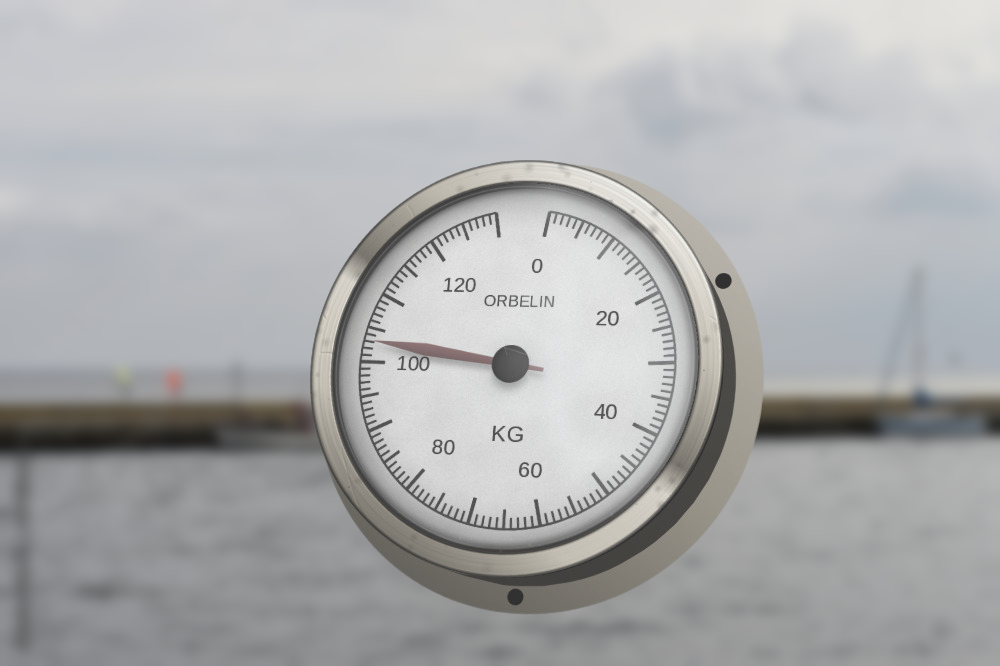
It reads 103,kg
